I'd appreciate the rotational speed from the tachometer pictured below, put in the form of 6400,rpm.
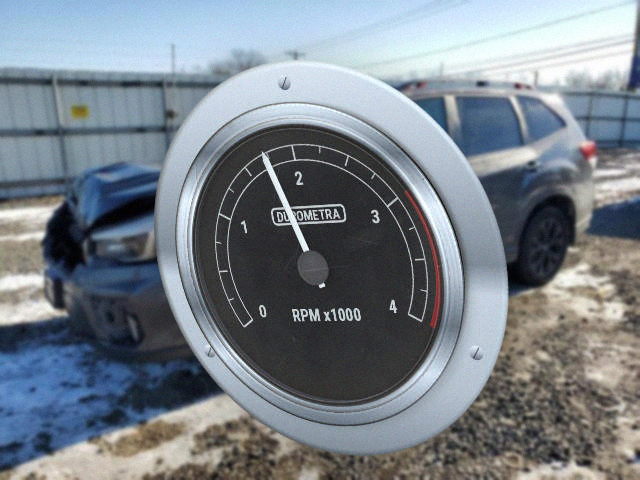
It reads 1750,rpm
